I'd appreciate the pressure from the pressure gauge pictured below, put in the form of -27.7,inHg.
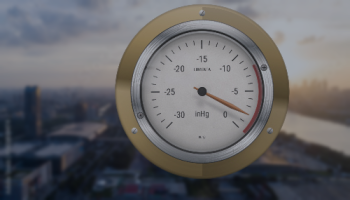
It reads -2,inHg
